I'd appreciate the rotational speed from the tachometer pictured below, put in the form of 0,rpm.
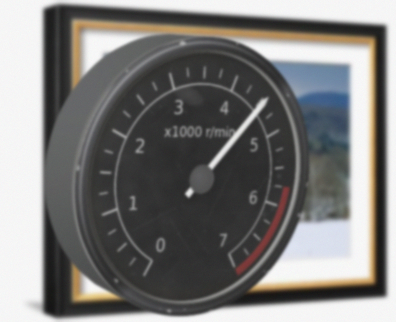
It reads 4500,rpm
